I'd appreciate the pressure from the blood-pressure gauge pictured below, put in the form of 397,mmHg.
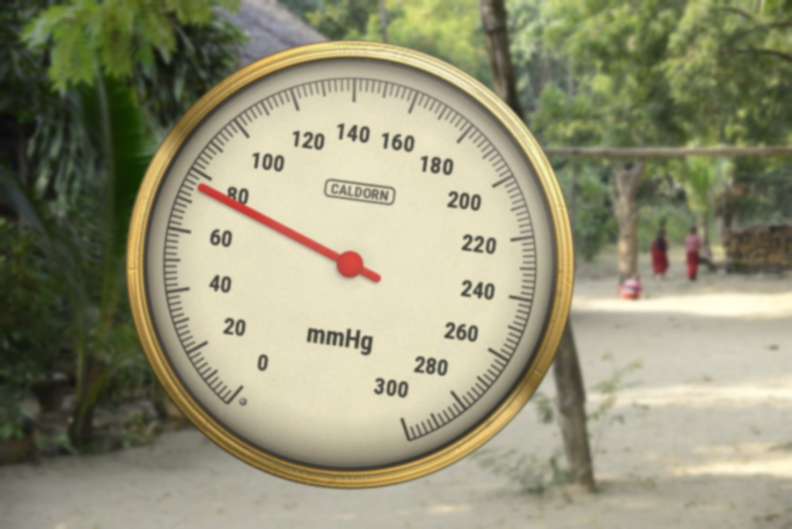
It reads 76,mmHg
